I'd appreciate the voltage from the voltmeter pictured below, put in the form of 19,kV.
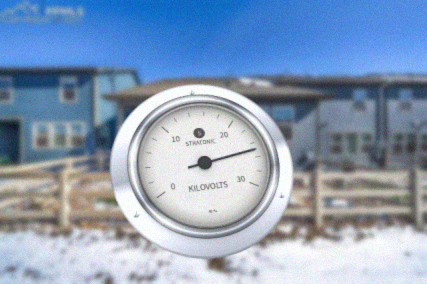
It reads 25,kV
